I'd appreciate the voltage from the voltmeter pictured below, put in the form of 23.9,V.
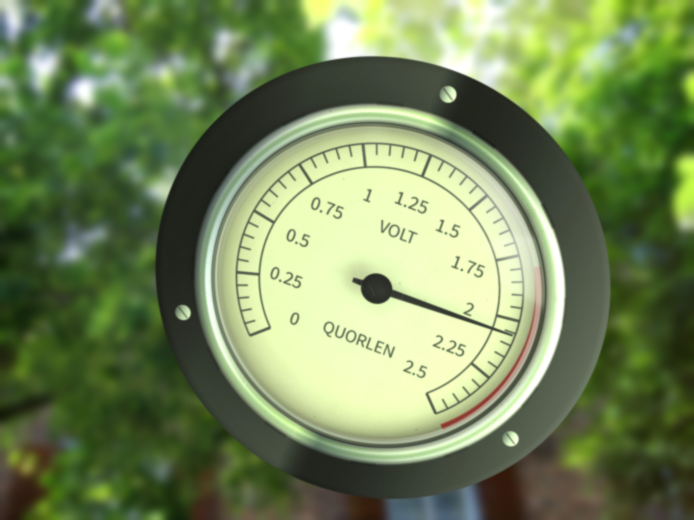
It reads 2.05,V
